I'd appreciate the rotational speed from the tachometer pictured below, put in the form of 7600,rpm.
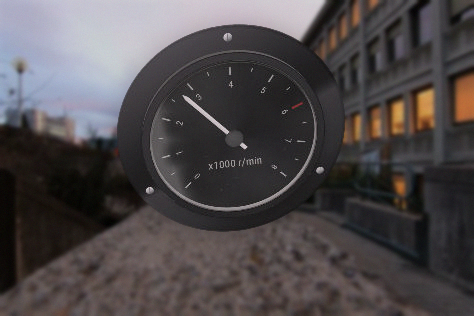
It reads 2750,rpm
